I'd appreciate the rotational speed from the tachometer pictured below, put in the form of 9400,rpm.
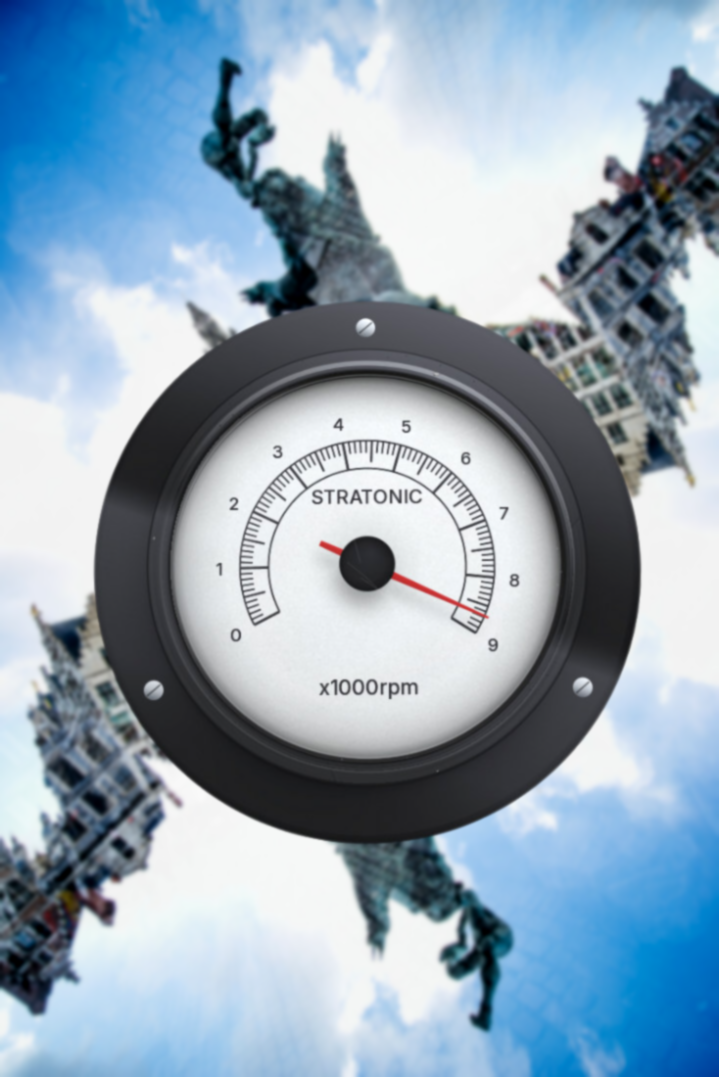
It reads 8700,rpm
